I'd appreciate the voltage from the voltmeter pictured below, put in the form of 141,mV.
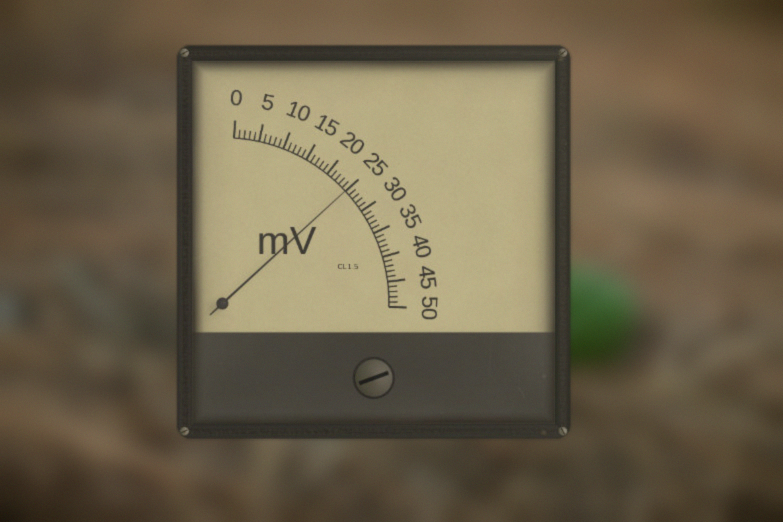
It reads 25,mV
